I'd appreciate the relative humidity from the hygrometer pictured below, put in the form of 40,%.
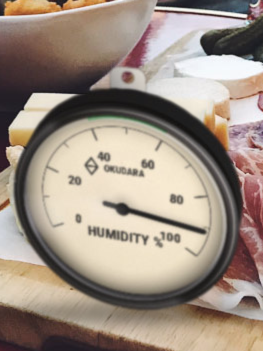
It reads 90,%
